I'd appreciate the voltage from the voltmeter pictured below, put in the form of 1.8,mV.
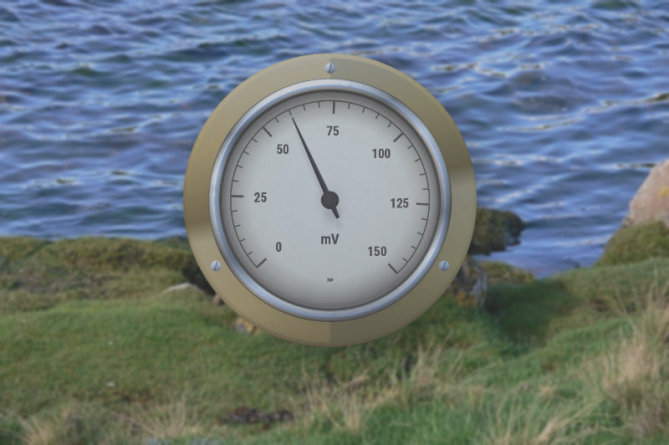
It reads 60,mV
